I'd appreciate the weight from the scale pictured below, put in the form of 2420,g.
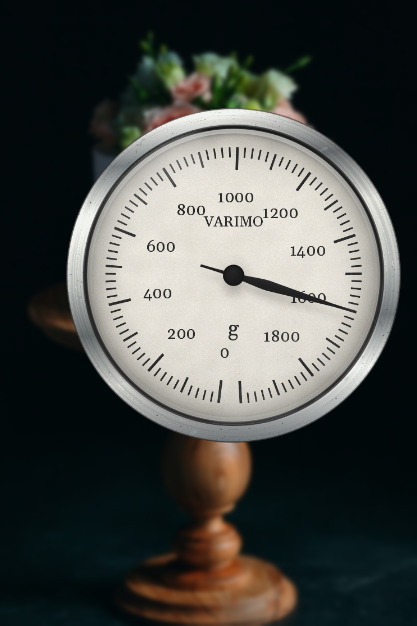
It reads 1600,g
